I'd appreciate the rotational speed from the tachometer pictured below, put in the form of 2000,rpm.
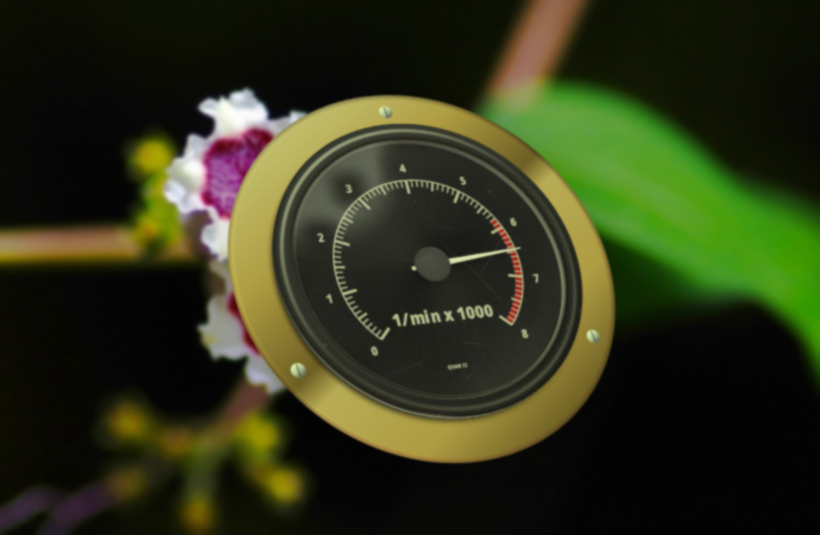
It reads 6500,rpm
